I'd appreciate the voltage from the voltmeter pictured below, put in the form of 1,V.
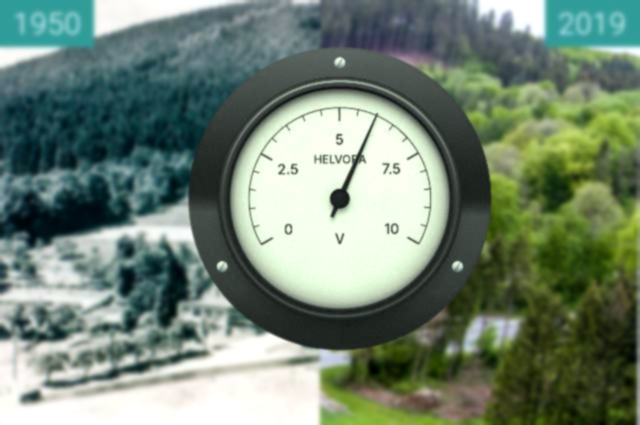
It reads 6,V
